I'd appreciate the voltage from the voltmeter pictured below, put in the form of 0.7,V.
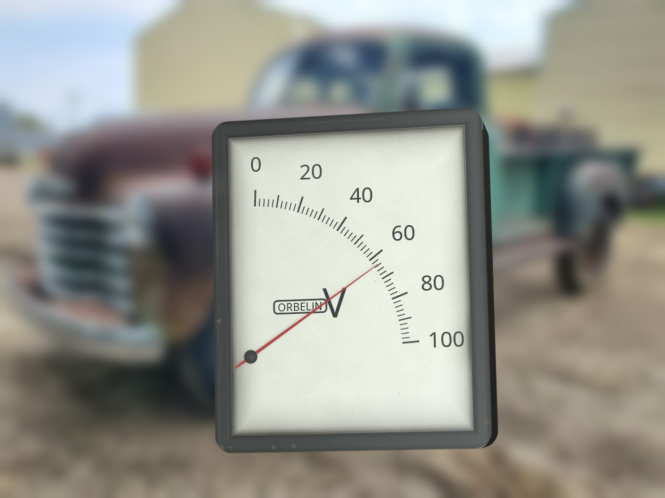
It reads 64,V
